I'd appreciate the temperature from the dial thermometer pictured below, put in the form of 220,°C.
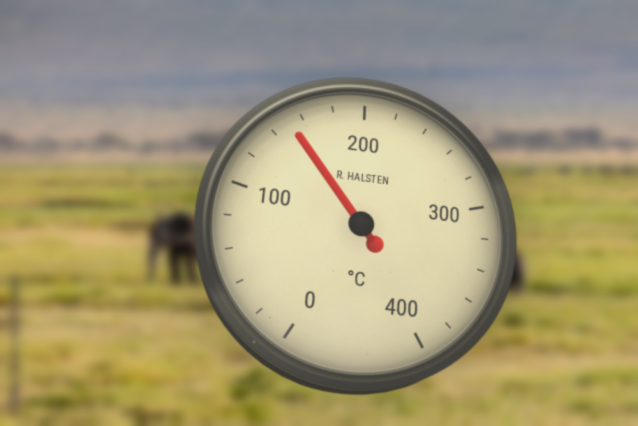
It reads 150,°C
